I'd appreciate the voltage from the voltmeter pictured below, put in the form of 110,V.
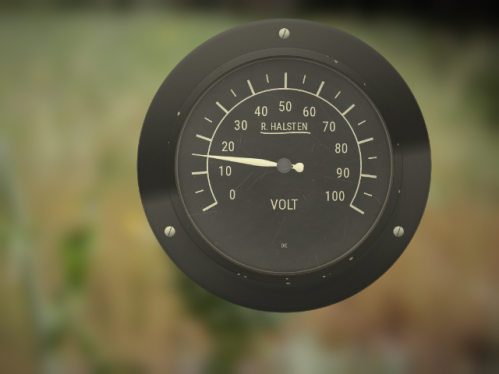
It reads 15,V
